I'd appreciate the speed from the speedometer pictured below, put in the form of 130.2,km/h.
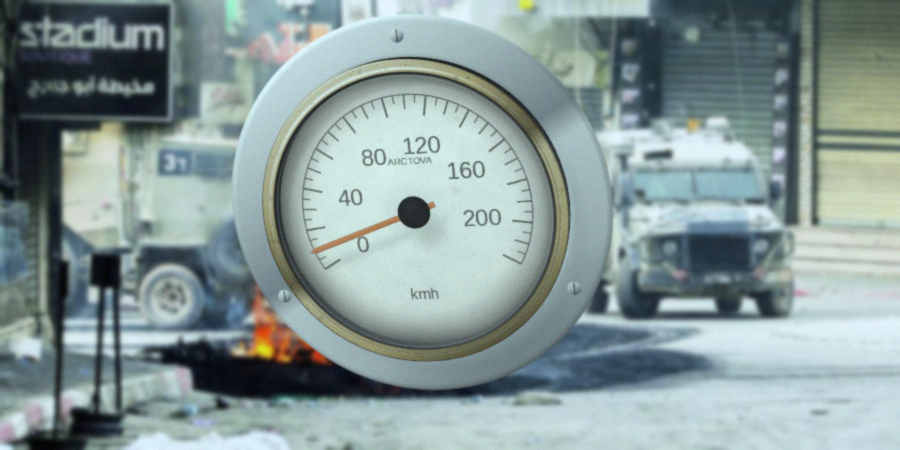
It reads 10,km/h
